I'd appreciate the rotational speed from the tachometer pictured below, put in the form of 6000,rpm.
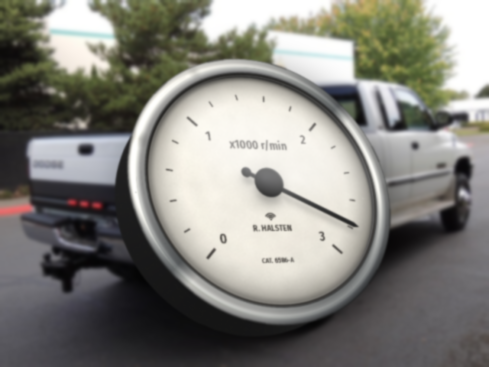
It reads 2800,rpm
